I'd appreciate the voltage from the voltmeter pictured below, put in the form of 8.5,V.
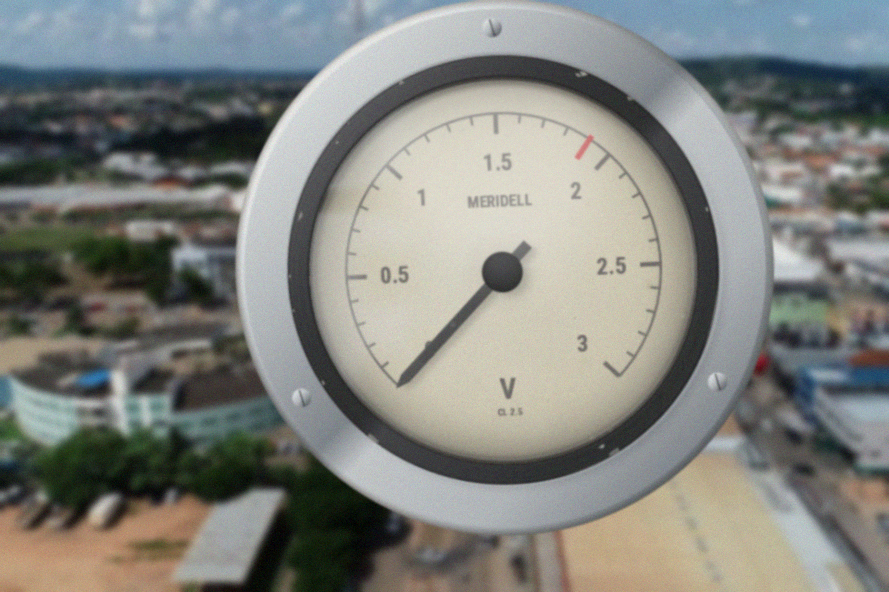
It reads 0,V
